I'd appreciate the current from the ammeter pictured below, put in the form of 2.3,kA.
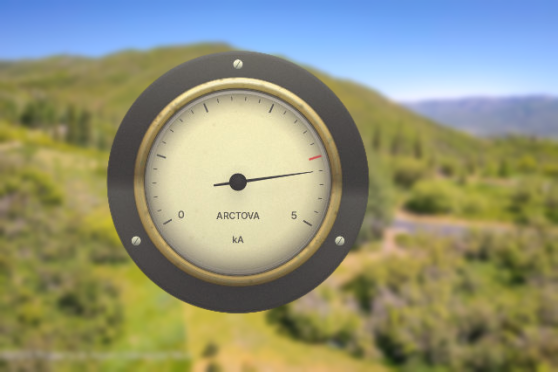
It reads 4.2,kA
